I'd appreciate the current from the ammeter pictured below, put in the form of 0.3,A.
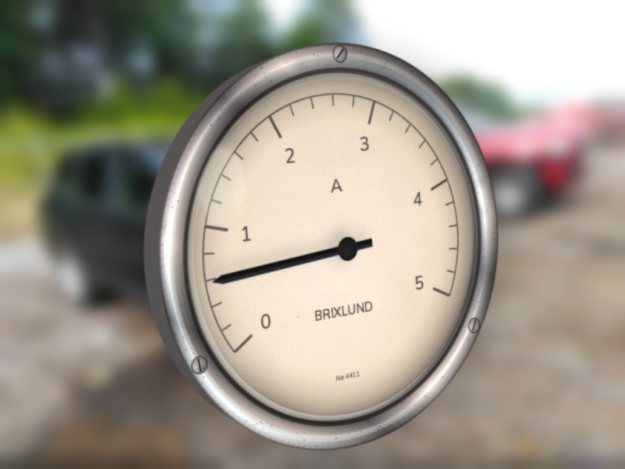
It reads 0.6,A
